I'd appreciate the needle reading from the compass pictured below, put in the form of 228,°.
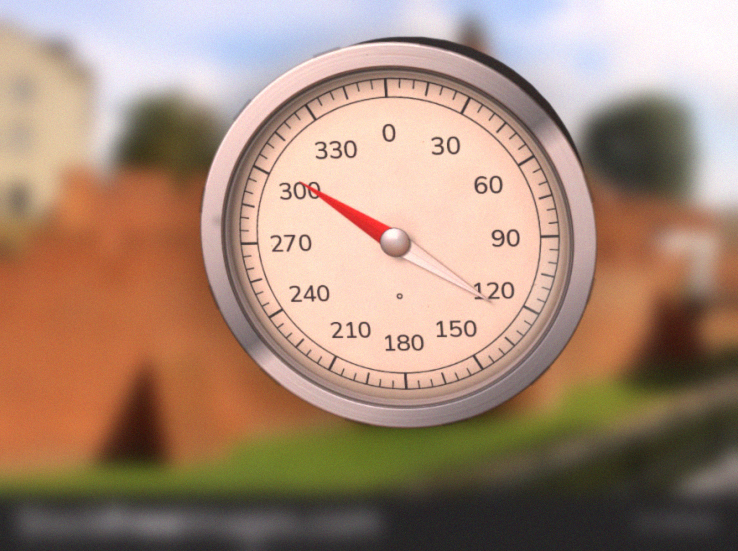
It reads 305,°
